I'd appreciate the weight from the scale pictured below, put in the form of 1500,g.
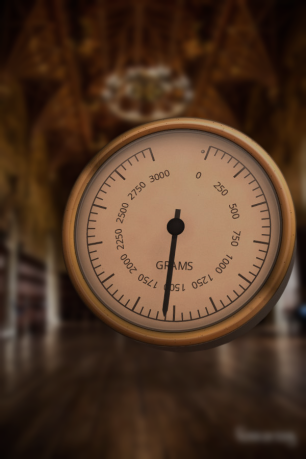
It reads 1550,g
